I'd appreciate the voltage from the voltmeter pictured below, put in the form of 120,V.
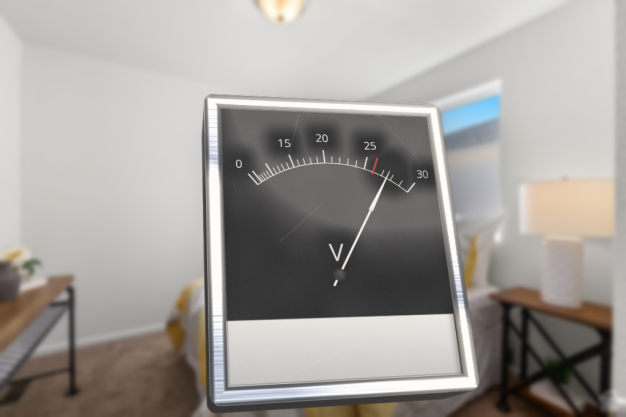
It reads 27.5,V
